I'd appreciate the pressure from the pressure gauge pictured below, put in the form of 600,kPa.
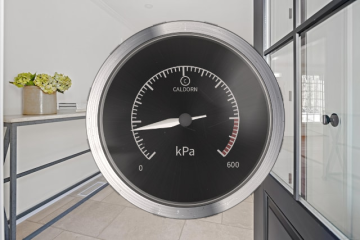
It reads 80,kPa
